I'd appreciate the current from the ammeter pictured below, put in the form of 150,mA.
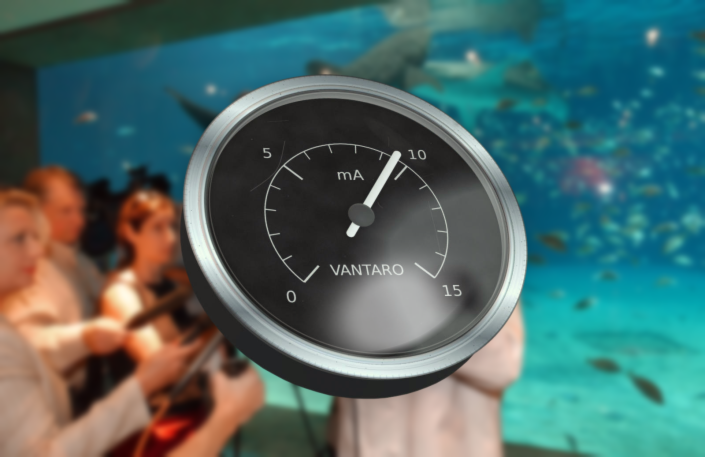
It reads 9.5,mA
